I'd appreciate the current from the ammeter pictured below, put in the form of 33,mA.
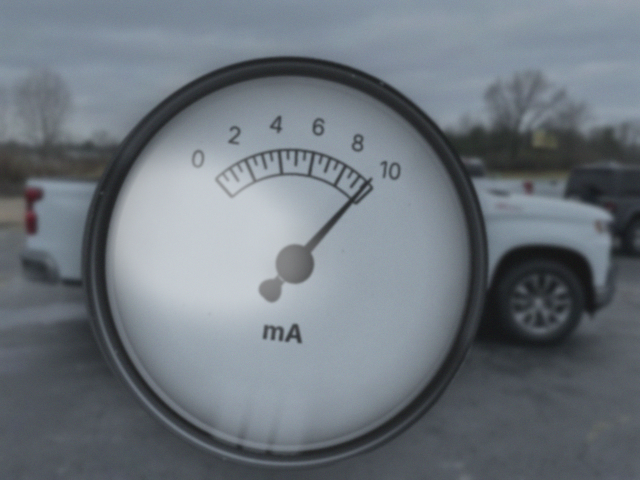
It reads 9.5,mA
